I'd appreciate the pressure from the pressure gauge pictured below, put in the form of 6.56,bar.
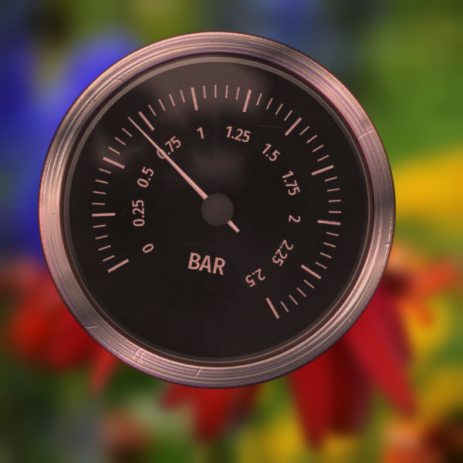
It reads 0.7,bar
